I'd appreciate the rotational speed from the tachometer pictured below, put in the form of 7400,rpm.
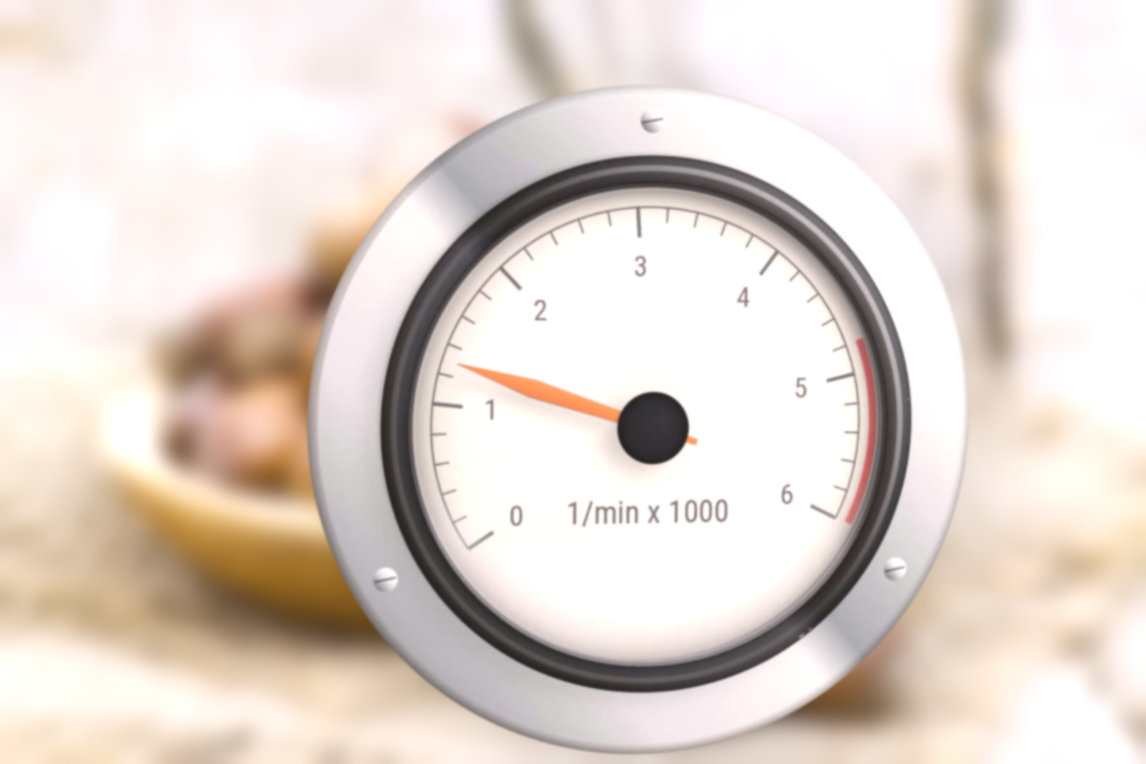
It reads 1300,rpm
